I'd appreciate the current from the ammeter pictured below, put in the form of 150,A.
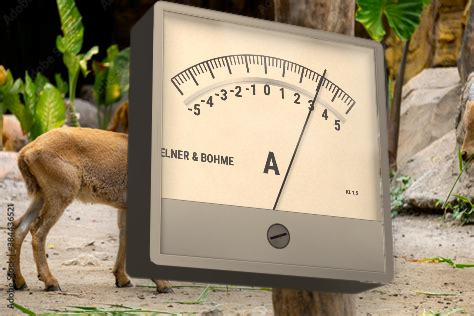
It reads 3,A
